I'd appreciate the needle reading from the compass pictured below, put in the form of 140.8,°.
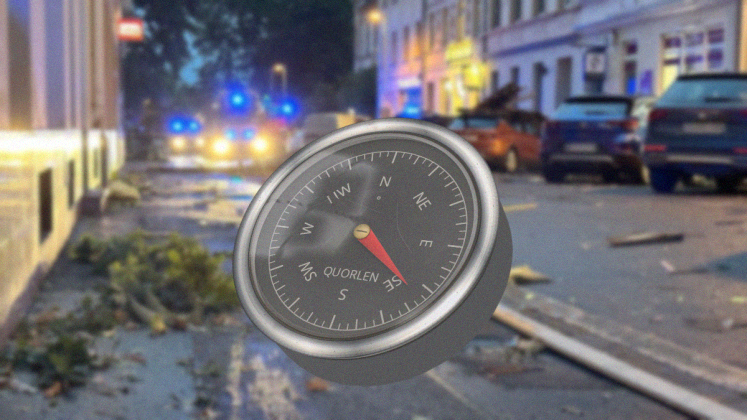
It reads 127.5,°
